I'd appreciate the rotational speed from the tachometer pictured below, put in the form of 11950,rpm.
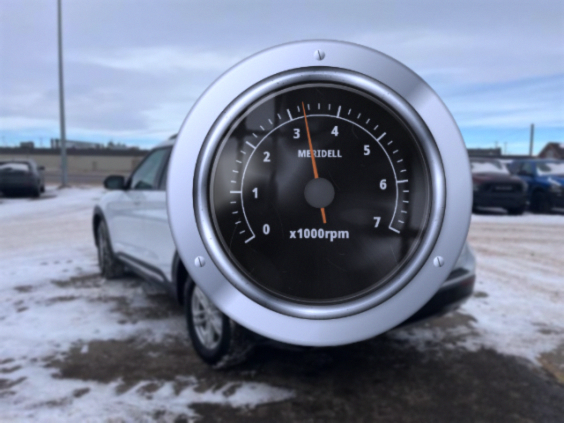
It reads 3300,rpm
